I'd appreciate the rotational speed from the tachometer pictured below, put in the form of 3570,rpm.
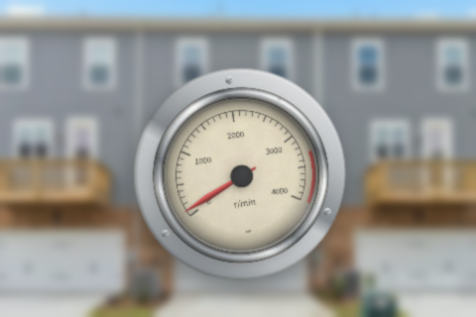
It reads 100,rpm
